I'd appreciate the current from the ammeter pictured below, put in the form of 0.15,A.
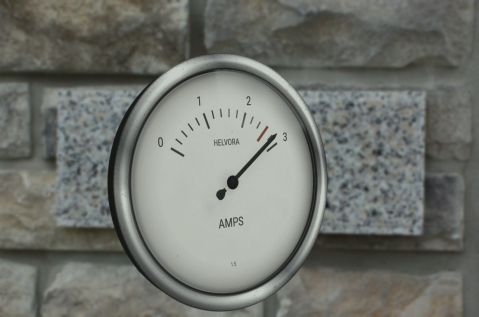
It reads 2.8,A
